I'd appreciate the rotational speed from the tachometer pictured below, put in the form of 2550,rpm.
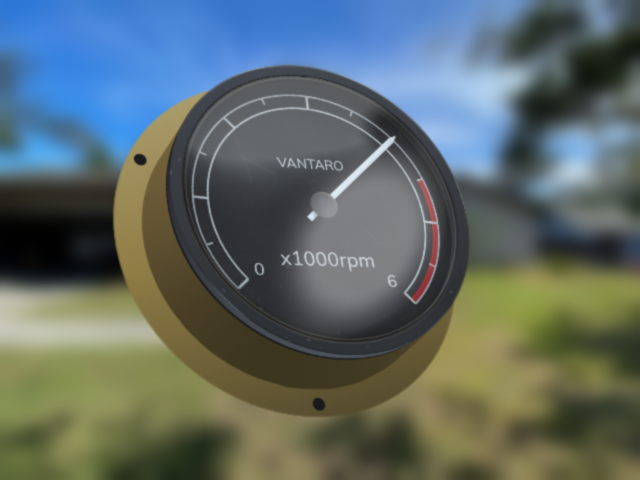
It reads 4000,rpm
